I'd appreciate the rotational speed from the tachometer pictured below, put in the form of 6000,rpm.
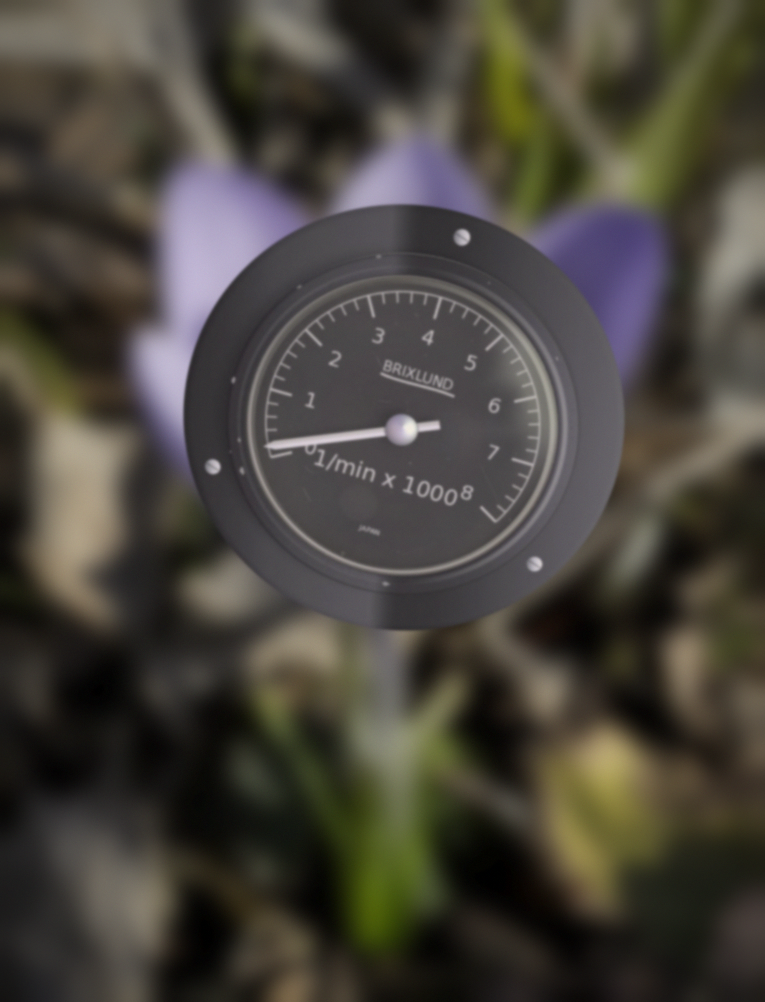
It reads 200,rpm
